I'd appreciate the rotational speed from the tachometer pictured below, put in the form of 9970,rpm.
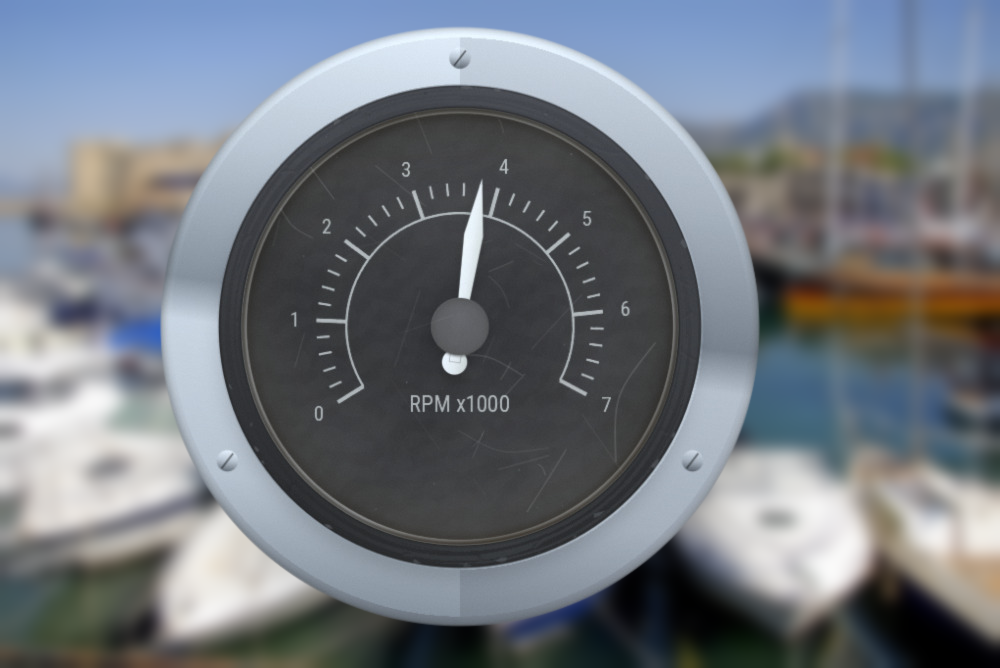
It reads 3800,rpm
